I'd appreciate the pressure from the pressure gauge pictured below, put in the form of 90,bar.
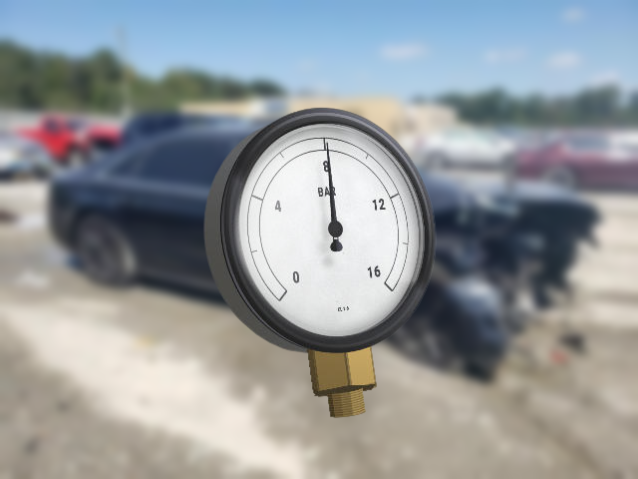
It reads 8,bar
